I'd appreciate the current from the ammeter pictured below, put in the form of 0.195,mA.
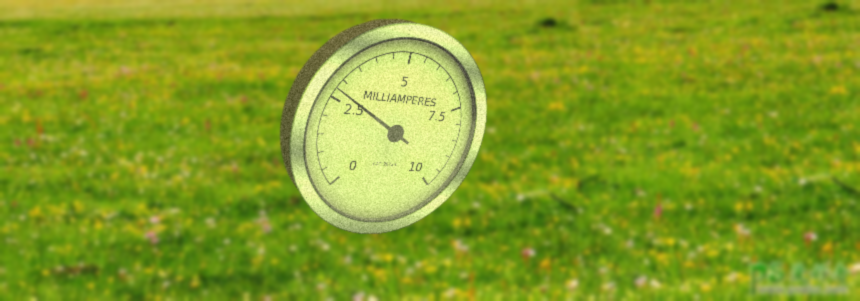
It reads 2.75,mA
